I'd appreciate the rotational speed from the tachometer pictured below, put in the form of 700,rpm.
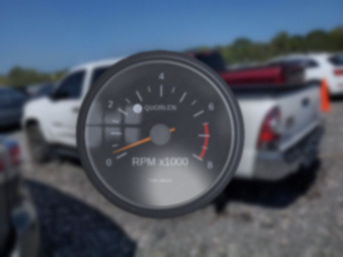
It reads 250,rpm
